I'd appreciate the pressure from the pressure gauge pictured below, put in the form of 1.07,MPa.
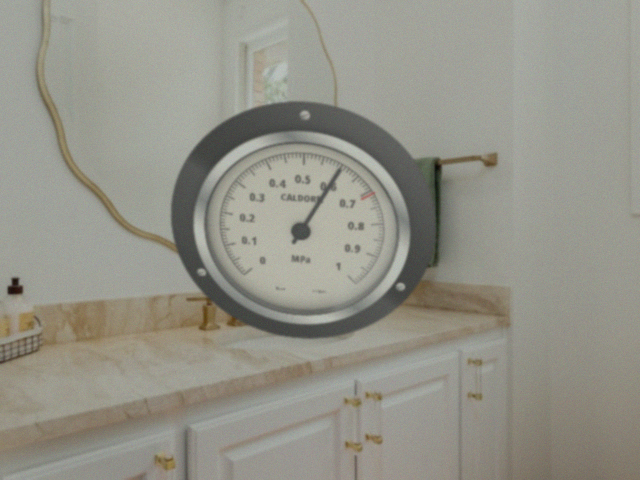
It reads 0.6,MPa
